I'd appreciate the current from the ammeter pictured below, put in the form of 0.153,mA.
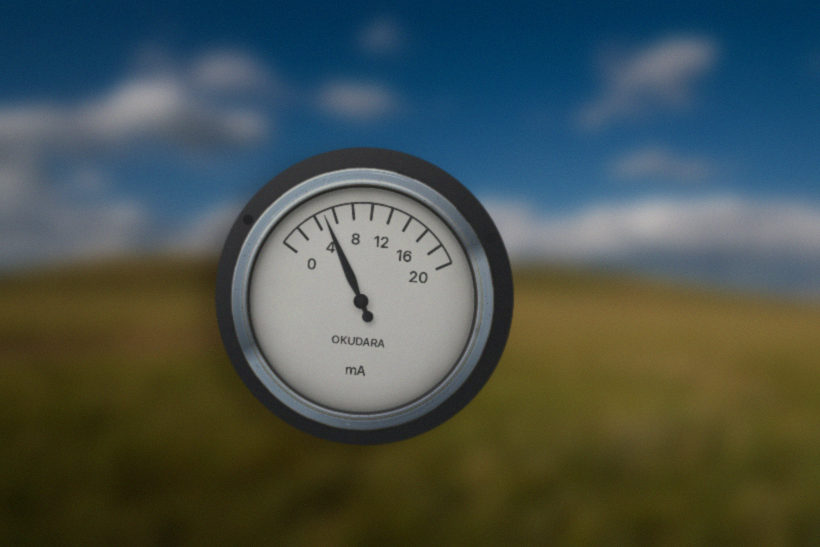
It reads 5,mA
